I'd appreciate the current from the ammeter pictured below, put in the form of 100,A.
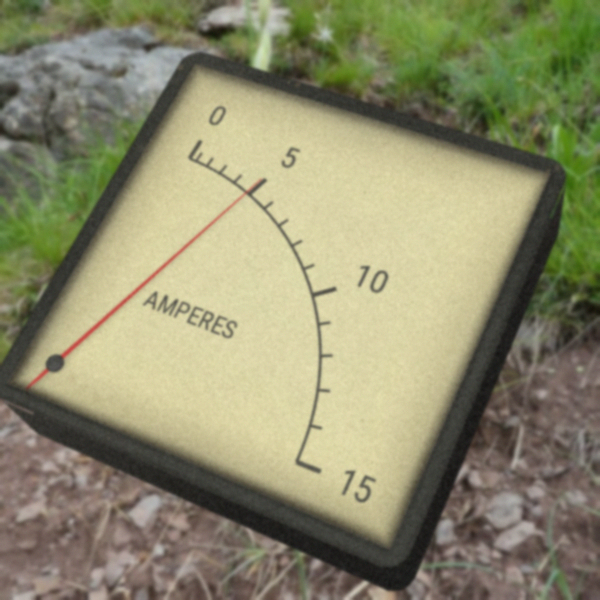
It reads 5,A
